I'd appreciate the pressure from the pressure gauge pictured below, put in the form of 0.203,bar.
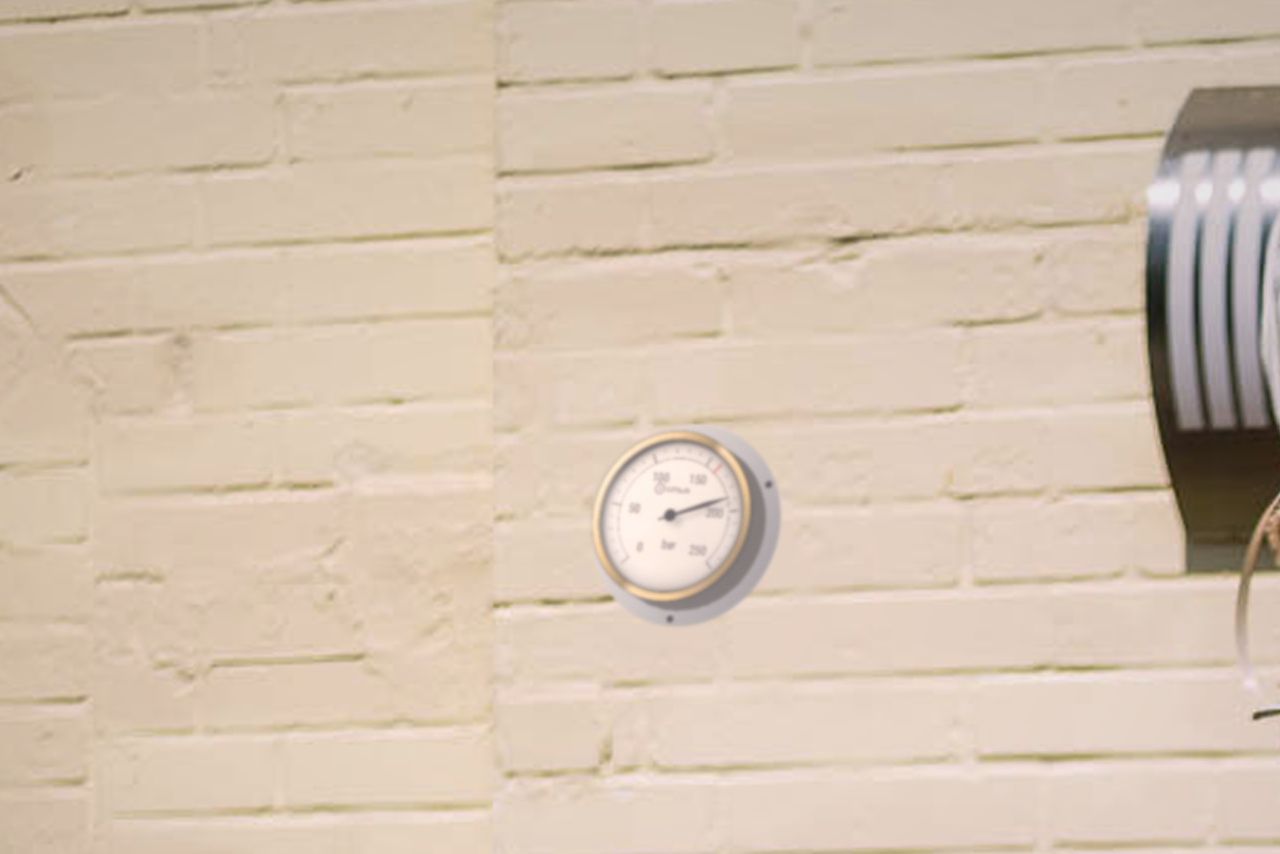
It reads 190,bar
